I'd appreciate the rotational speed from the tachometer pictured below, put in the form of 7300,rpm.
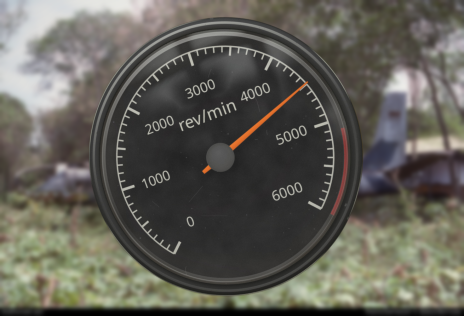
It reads 4500,rpm
